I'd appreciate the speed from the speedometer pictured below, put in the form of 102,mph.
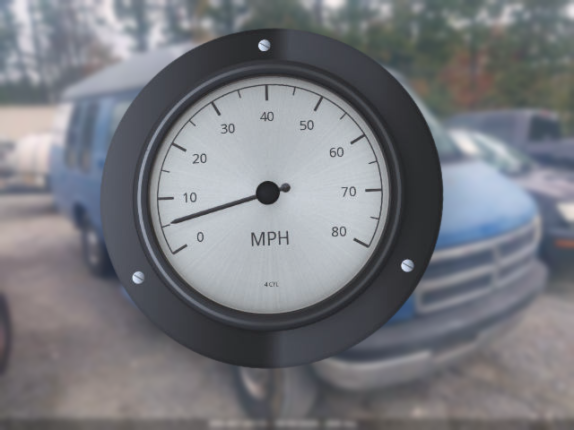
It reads 5,mph
